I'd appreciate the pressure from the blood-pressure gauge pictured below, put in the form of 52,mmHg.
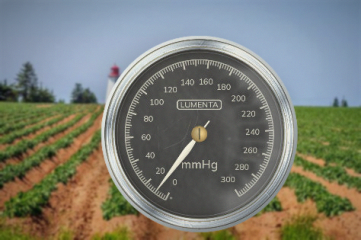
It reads 10,mmHg
